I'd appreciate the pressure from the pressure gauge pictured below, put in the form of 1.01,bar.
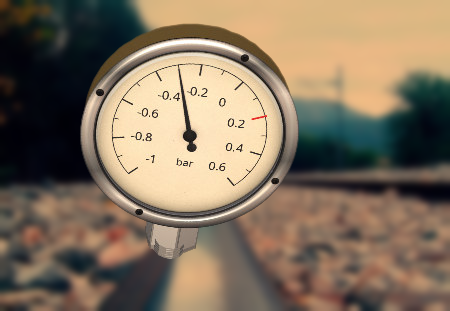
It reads -0.3,bar
